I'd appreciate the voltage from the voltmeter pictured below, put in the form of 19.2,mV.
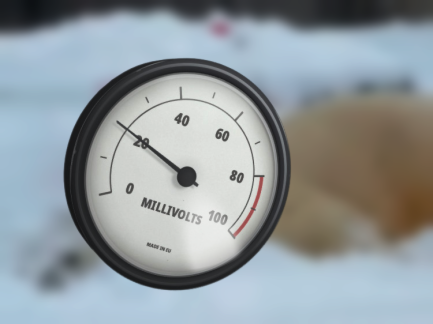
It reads 20,mV
